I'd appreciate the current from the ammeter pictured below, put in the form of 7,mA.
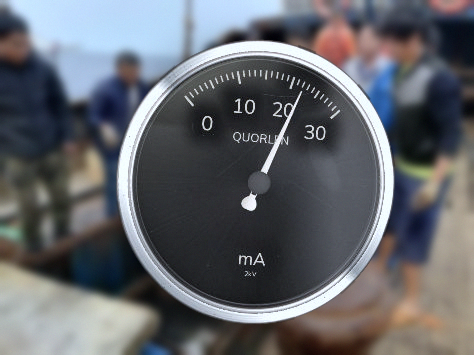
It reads 22,mA
